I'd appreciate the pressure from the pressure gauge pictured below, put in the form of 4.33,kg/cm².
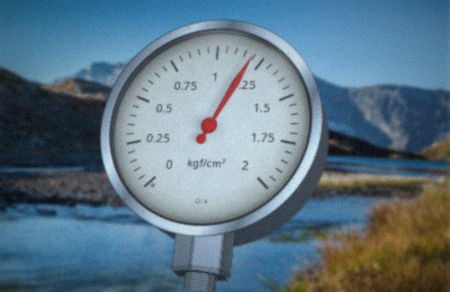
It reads 1.2,kg/cm²
